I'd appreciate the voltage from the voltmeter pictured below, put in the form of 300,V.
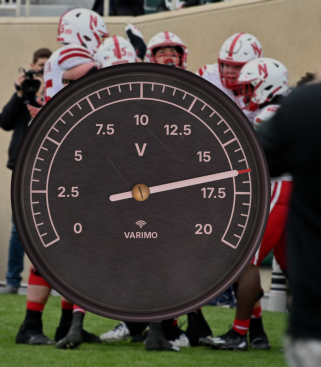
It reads 16.5,V
